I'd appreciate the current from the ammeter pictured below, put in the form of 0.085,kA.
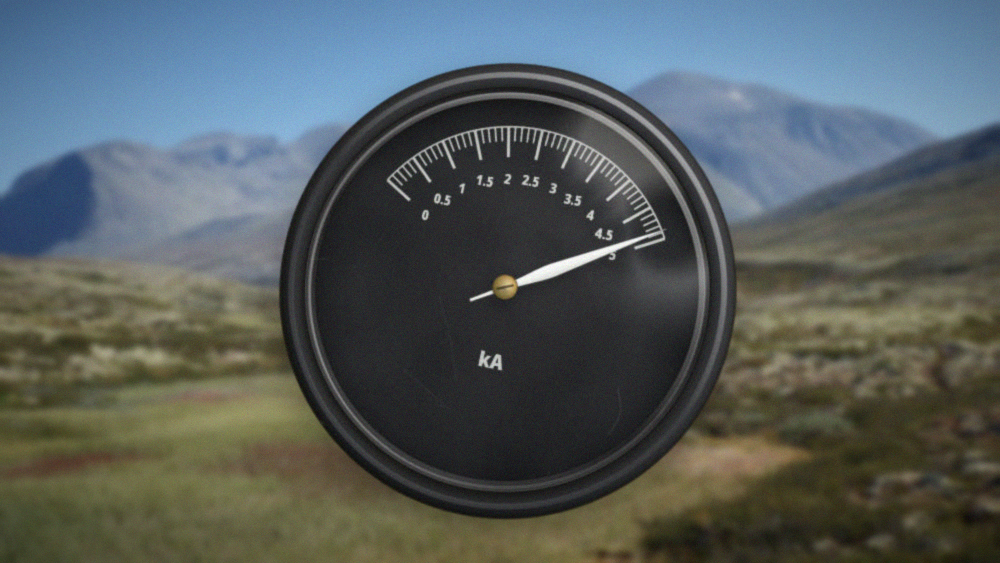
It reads 4.9,kA
